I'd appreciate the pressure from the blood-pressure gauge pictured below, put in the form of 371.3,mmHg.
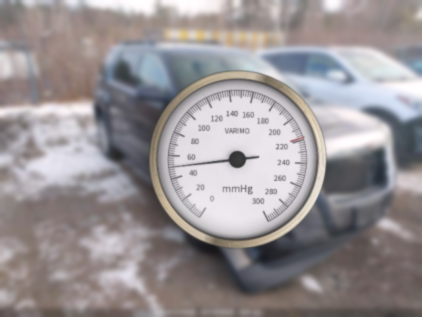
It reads 50,mmHg
